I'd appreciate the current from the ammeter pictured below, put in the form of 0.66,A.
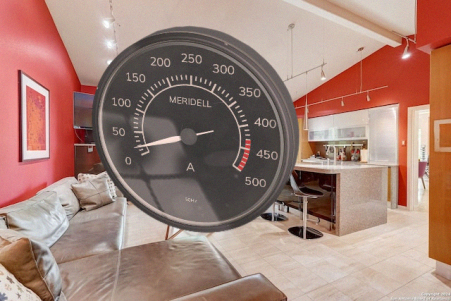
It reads 20,A
